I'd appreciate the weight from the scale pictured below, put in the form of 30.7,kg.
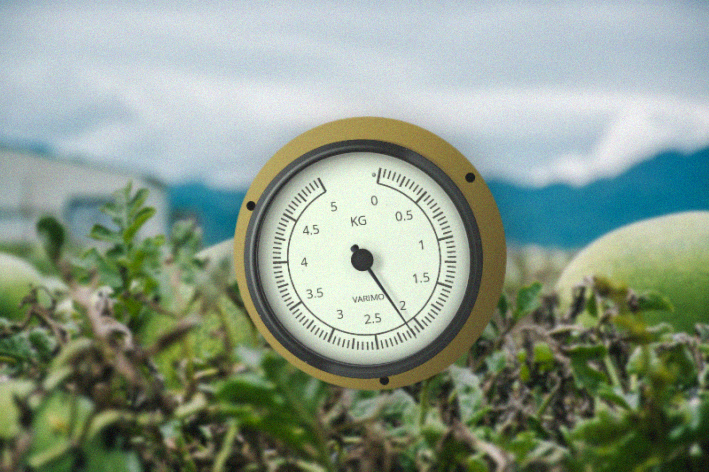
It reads 2.1,kg
